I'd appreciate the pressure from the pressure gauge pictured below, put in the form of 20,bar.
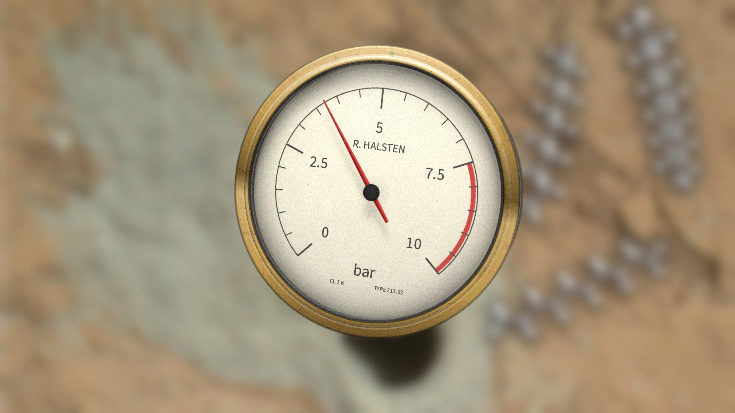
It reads 3.75,bar
